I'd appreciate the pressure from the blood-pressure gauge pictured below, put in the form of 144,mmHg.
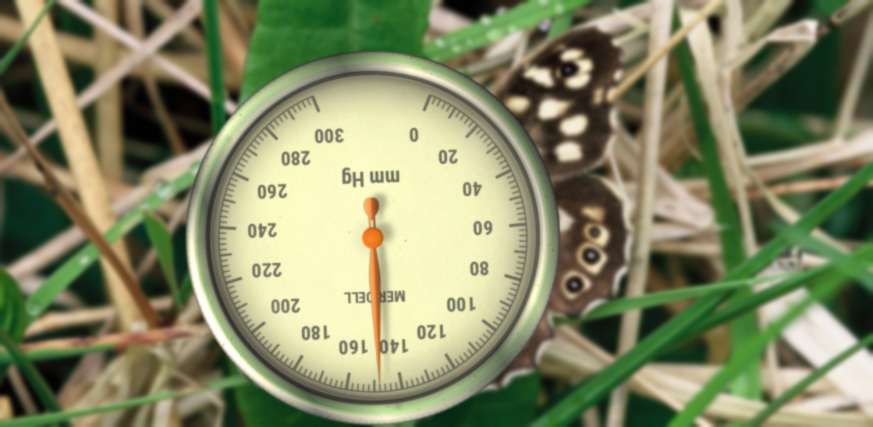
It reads 148,mmHg
